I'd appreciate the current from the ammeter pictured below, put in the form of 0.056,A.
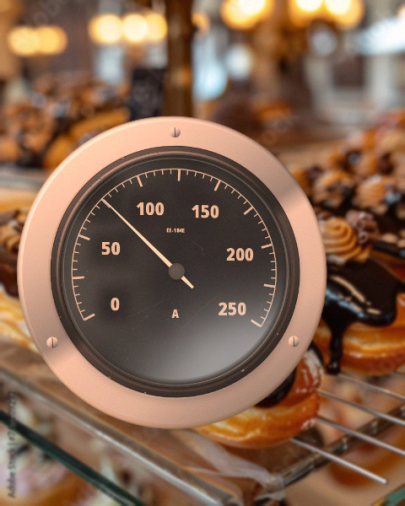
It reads 75,A
